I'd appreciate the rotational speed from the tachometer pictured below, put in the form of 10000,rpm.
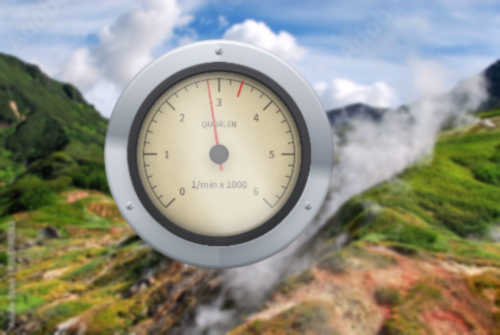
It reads 2800,rpm
